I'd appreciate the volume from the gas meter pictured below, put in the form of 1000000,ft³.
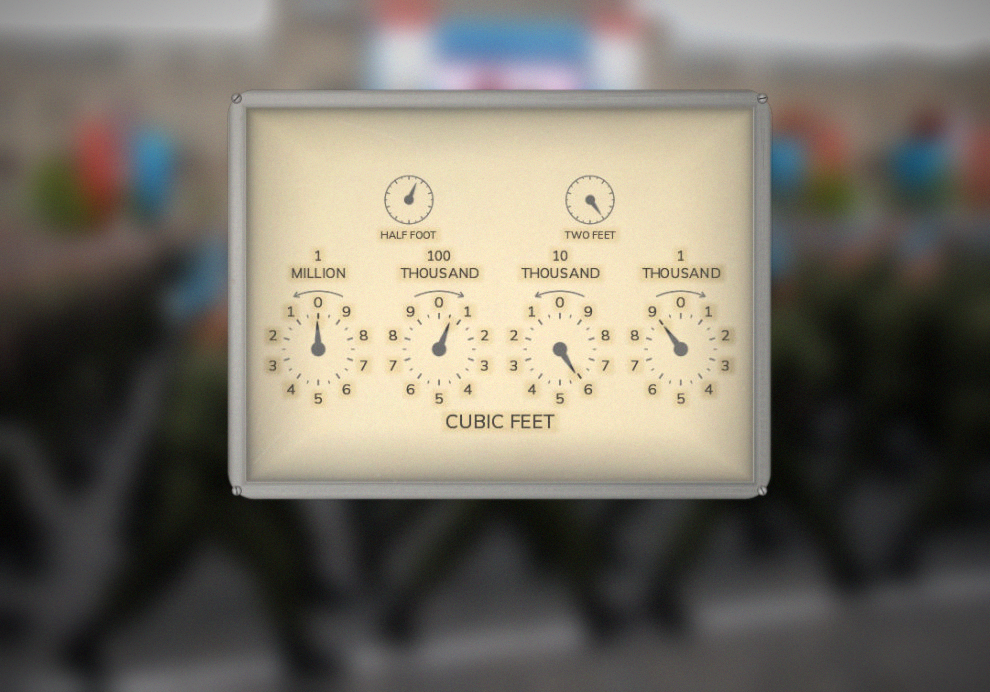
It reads 5900,ft³
